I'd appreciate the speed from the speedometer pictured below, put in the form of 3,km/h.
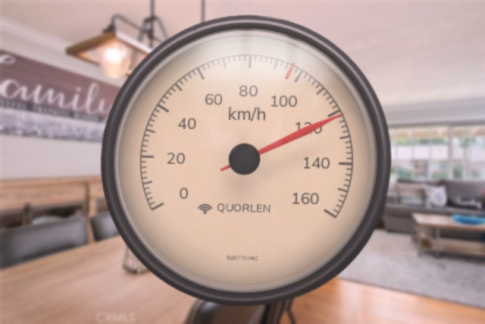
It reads 122,km/h
